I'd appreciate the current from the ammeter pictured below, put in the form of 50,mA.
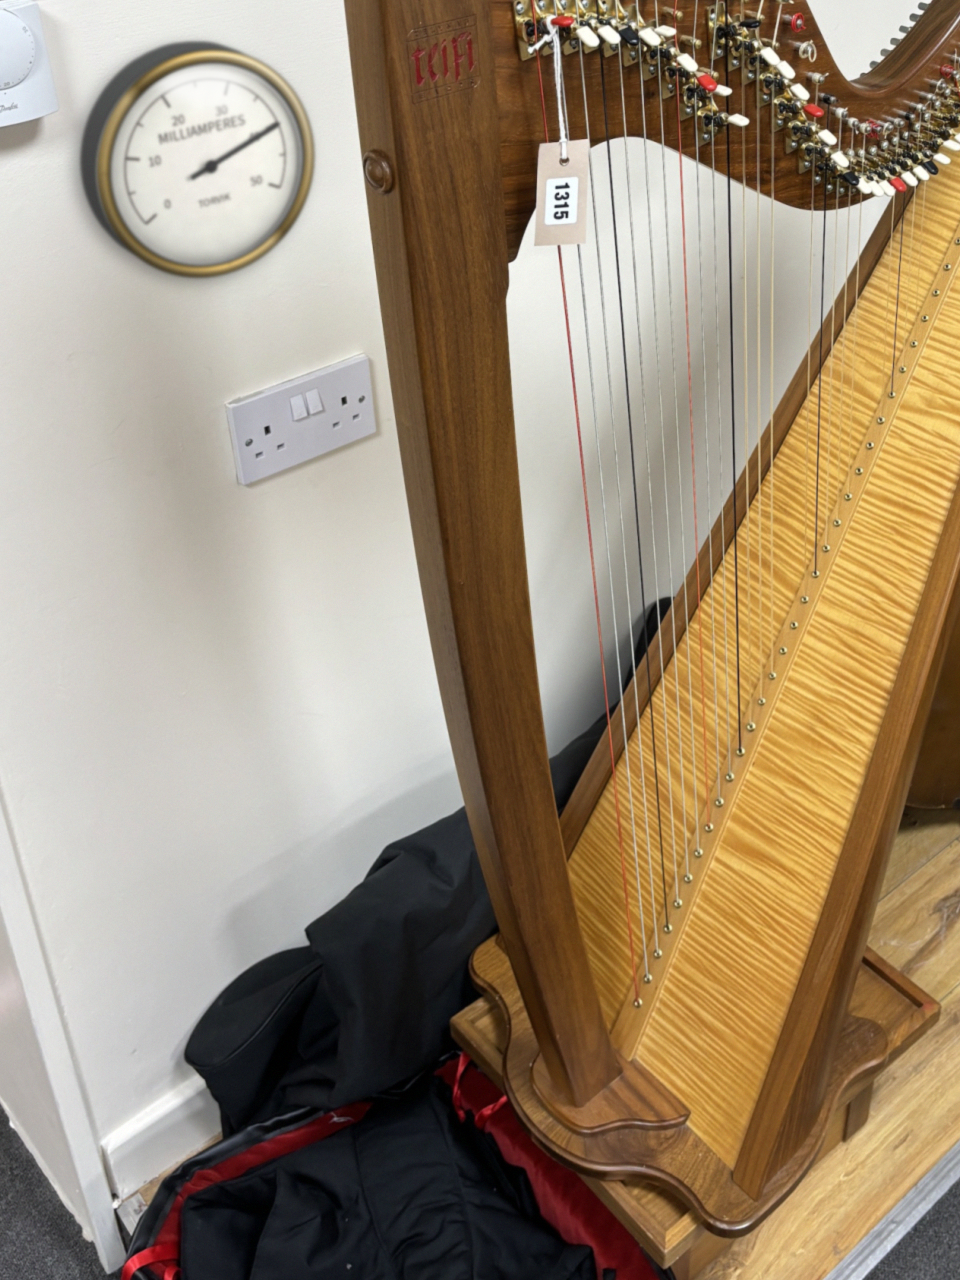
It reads 40,mA
